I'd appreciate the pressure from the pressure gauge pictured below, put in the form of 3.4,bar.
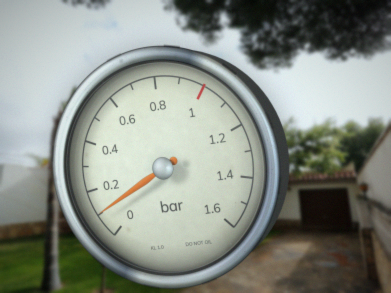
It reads 0.1,bar
